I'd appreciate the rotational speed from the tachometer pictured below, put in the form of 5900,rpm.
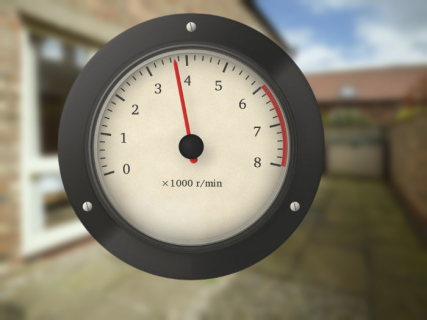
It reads 3700,rpm
